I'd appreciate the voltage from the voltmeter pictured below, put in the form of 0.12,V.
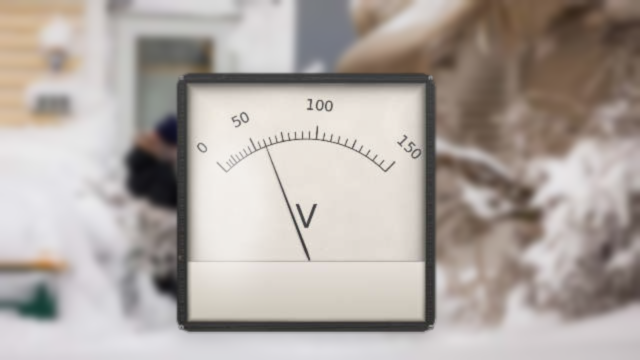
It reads 60,V
